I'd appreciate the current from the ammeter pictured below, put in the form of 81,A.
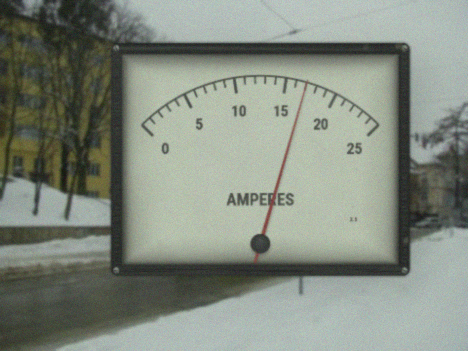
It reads 17,A
